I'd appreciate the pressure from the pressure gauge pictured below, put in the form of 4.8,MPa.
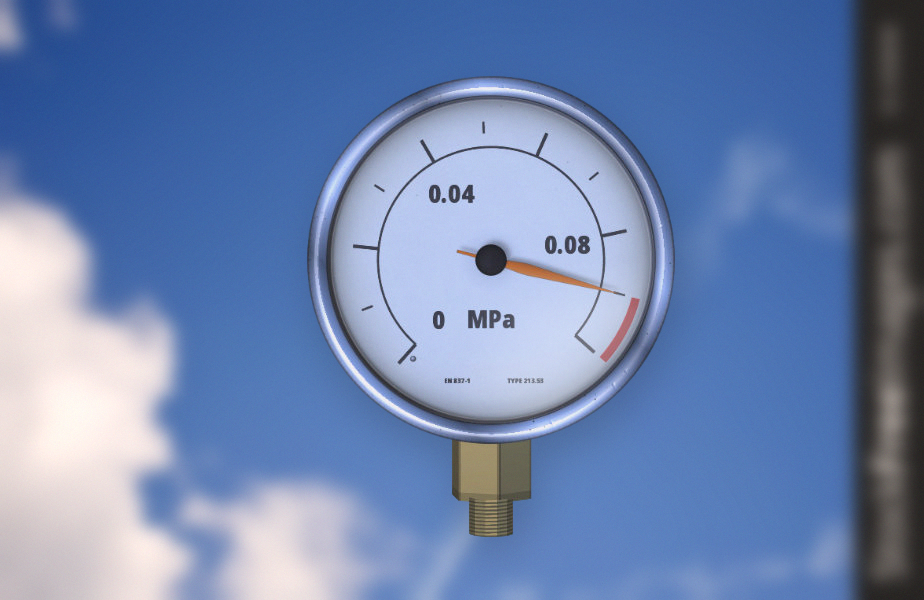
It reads 0.09,MPa
